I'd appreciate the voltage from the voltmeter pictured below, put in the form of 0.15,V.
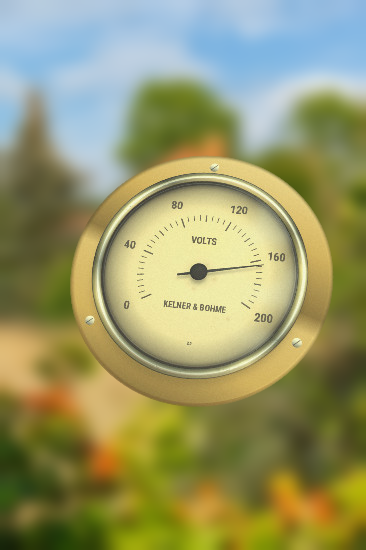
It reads 165,V
